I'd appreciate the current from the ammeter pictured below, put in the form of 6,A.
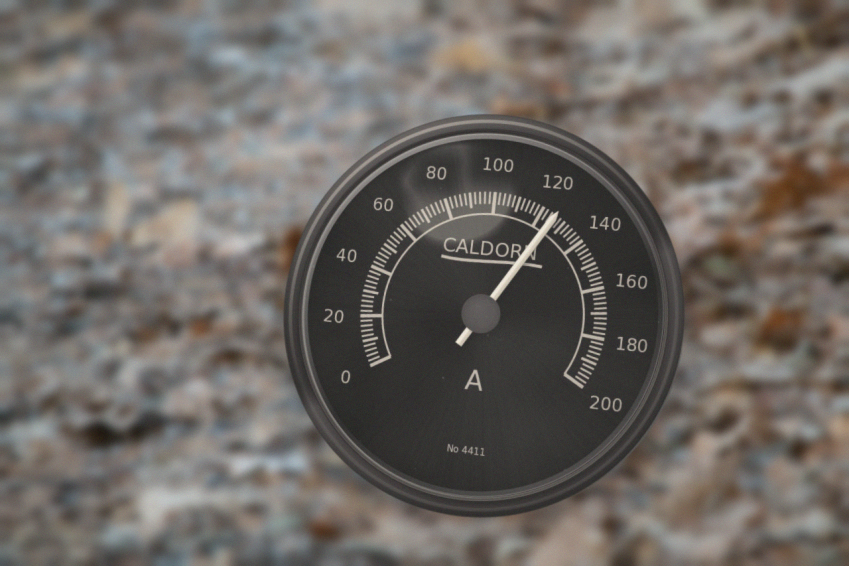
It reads 126,A
